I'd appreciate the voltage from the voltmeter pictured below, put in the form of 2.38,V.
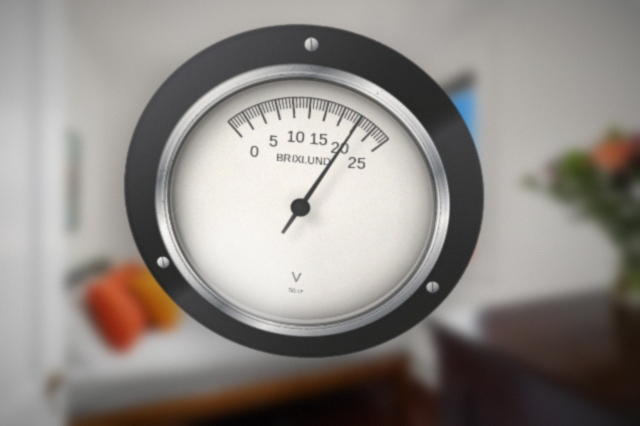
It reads 20,V
